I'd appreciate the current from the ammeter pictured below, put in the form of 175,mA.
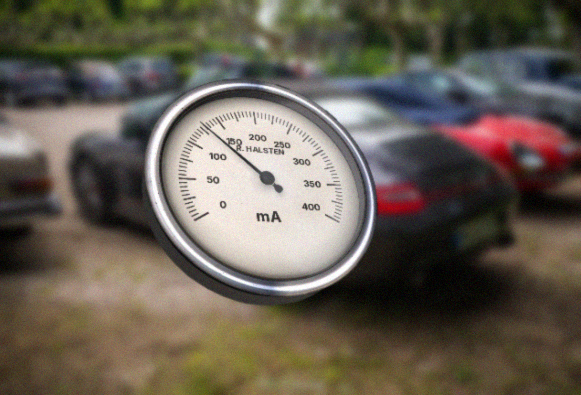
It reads 125,mA
